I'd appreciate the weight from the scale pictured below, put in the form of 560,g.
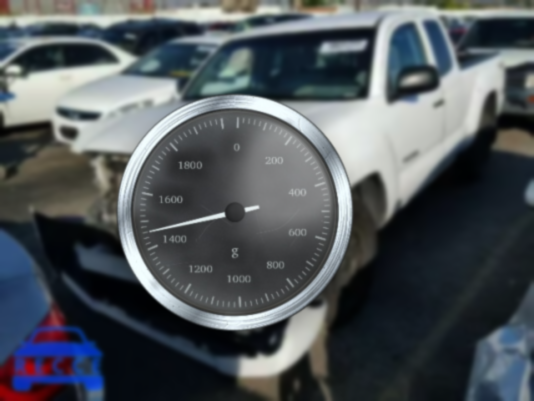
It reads 1460,g
